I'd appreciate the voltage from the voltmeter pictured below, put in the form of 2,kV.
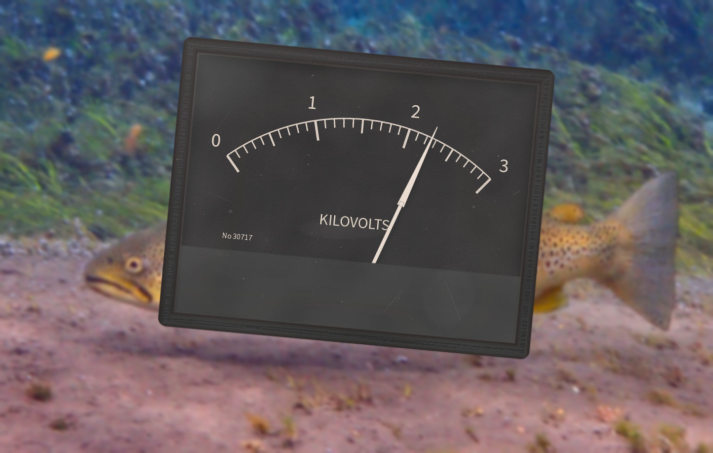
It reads 2.25,kV
